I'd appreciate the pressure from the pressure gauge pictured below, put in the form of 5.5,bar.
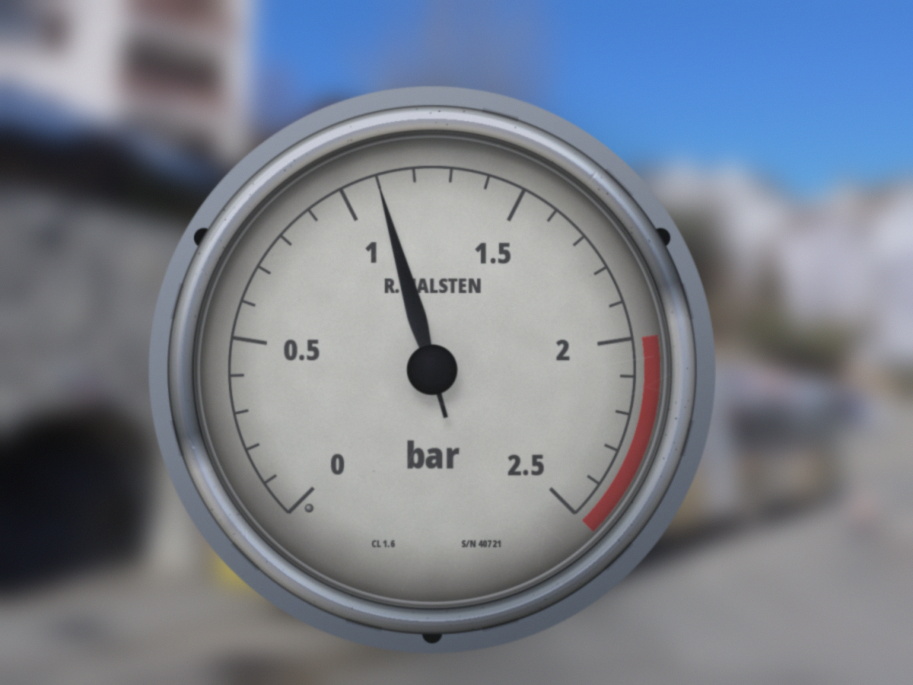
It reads 1.1,bar
